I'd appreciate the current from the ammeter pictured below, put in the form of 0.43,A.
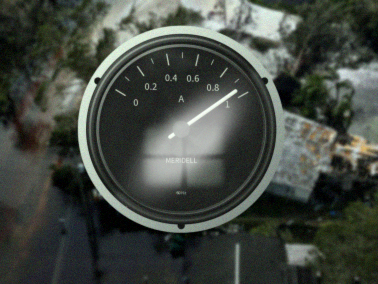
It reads 0.95,A
